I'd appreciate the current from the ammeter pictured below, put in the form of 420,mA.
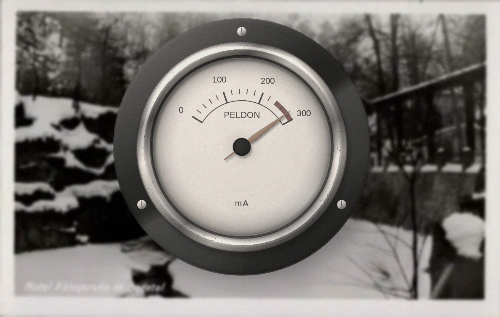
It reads 280,mA
